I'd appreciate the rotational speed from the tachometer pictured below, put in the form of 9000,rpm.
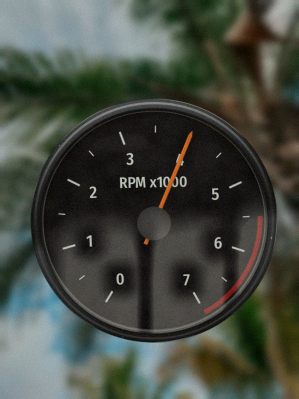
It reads 4000,rpm
